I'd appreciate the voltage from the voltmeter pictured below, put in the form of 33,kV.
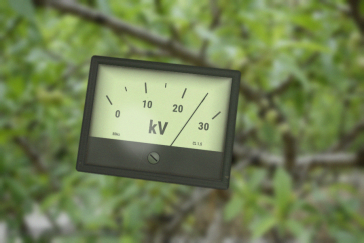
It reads 25,kV
